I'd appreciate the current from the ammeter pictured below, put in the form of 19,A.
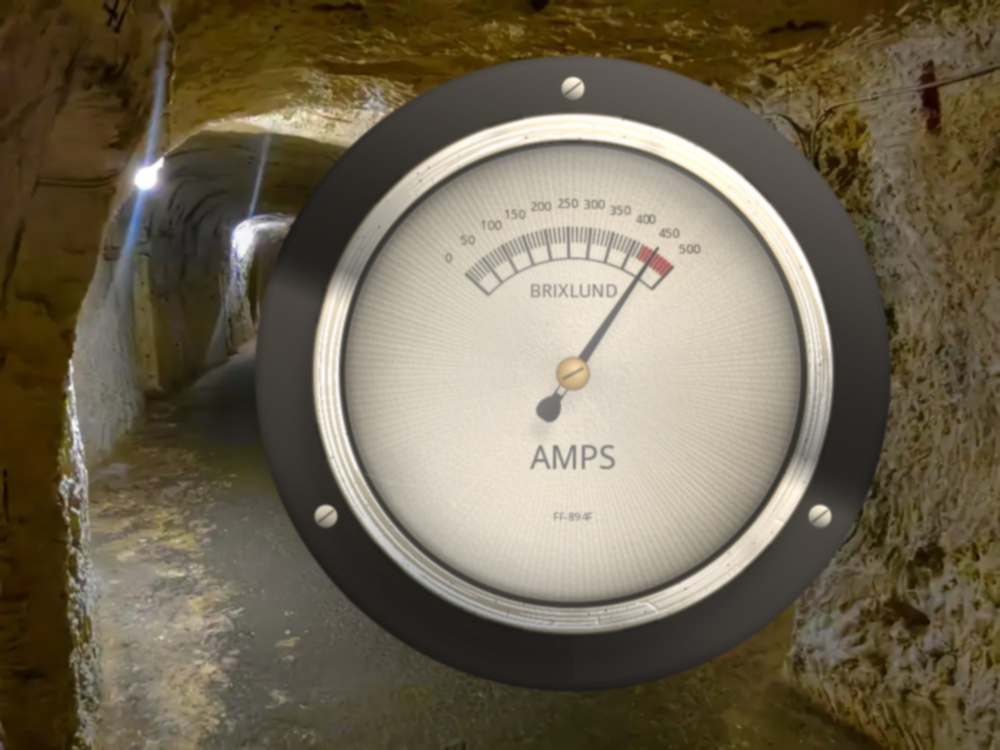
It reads 450,A
